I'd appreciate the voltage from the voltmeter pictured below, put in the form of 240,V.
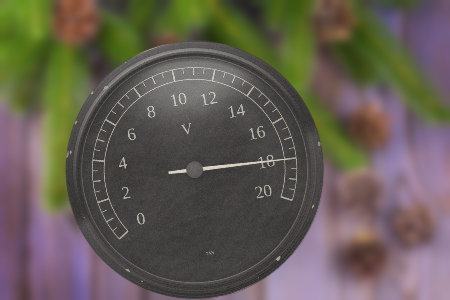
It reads 18,V
